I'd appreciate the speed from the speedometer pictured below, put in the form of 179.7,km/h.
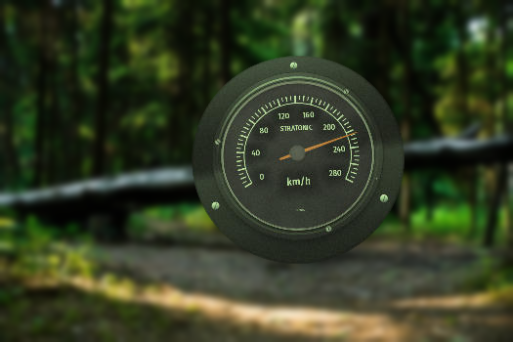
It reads 225,km/h
